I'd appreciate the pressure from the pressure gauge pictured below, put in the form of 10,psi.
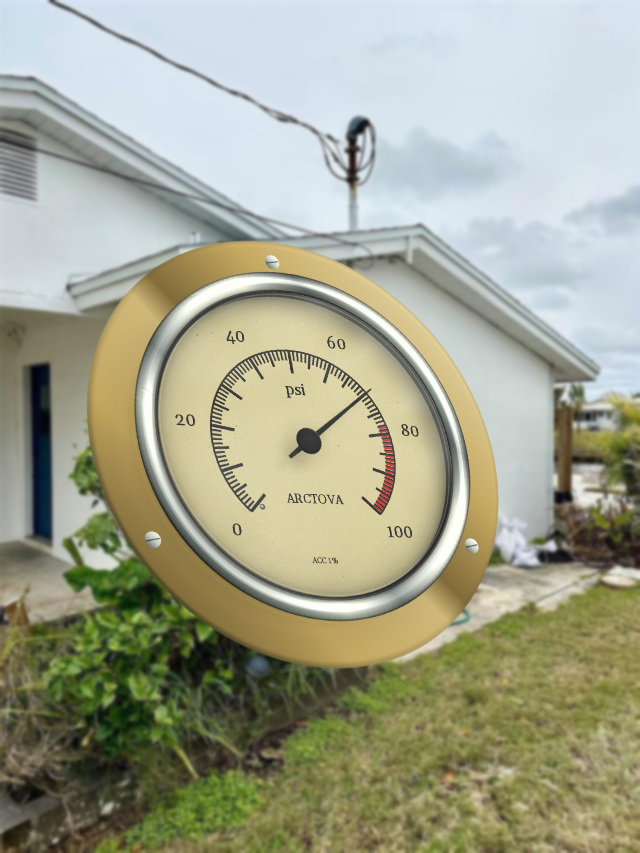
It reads 70,psi
